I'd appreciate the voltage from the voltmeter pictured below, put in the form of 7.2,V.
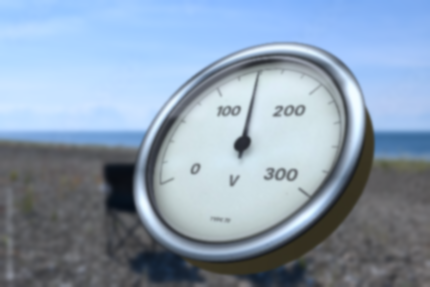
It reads 140,V
